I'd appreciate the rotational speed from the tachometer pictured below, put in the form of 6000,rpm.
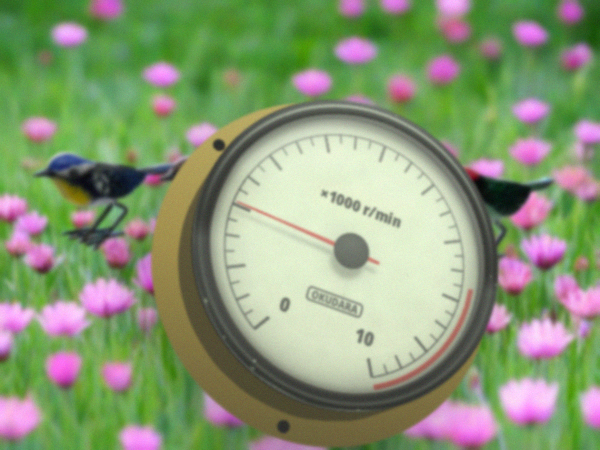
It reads 2000,rpm
